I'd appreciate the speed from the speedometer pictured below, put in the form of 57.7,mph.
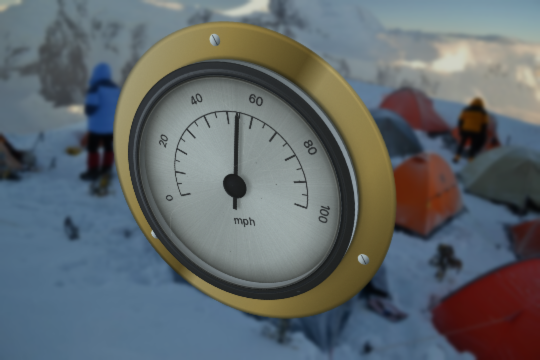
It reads 55,mph
